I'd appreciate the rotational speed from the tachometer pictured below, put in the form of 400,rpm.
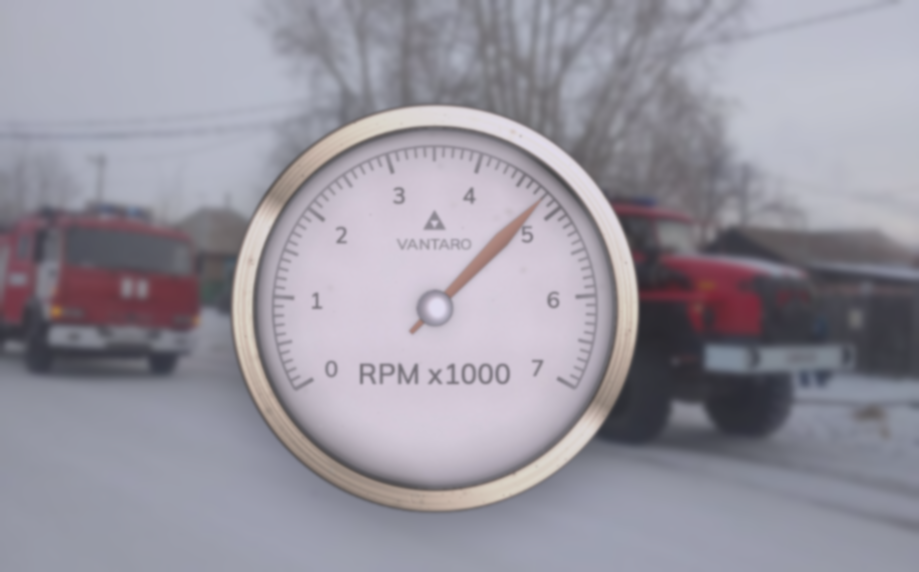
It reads 4800,rpm
